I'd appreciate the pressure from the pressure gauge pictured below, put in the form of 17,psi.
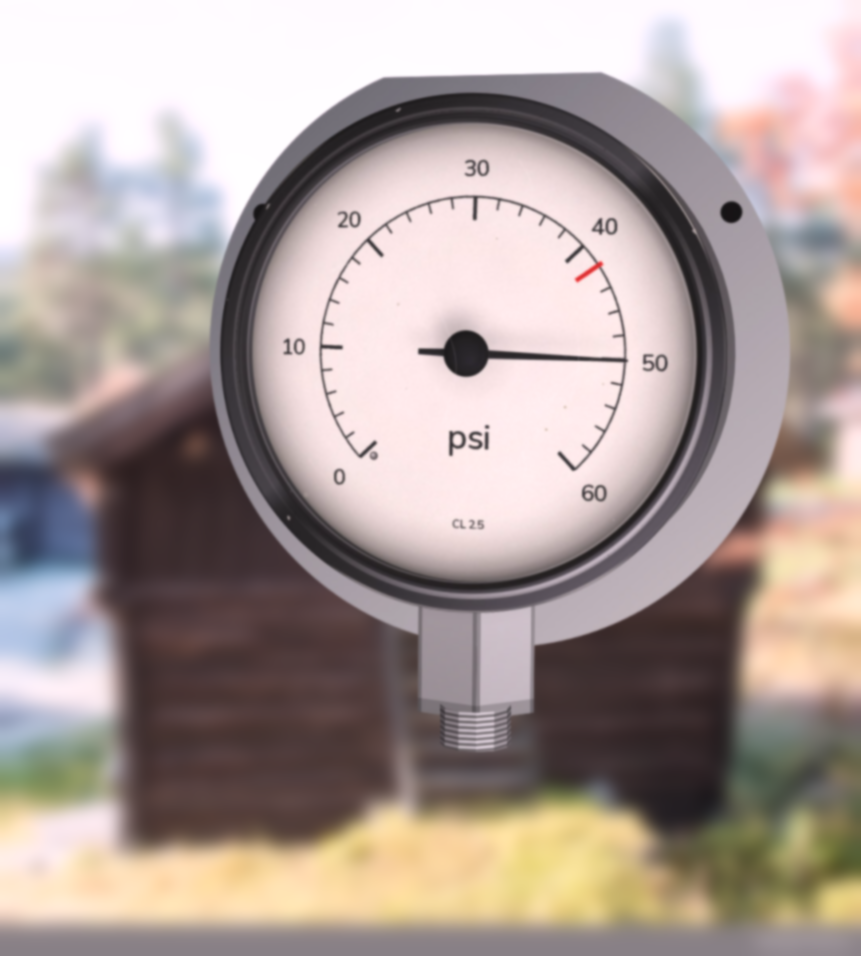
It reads 50,psi
